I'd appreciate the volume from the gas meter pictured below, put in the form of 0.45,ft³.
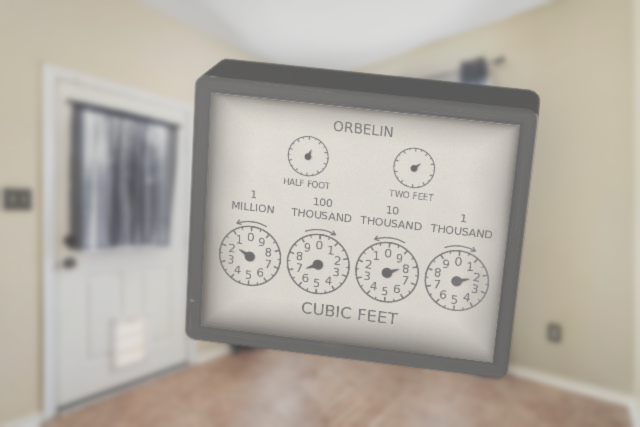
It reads 168200,ft³
